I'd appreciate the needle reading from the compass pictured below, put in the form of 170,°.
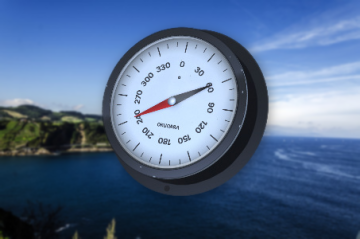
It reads 240,°
